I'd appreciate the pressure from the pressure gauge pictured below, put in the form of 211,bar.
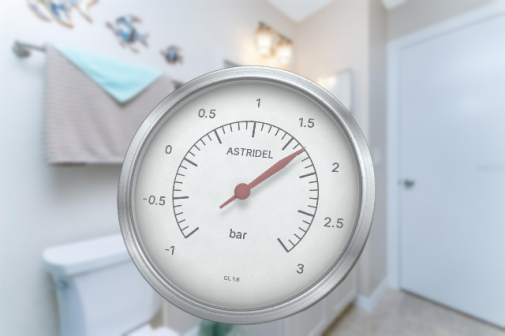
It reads 1.7,bar
